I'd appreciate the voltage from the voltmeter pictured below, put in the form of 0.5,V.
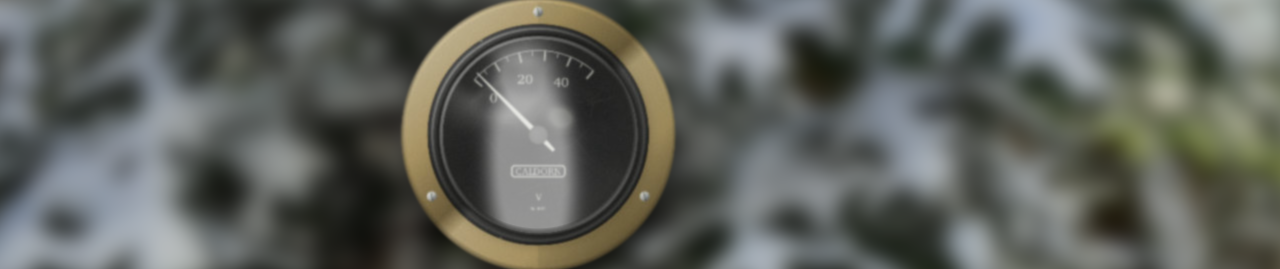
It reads 2.5,V
